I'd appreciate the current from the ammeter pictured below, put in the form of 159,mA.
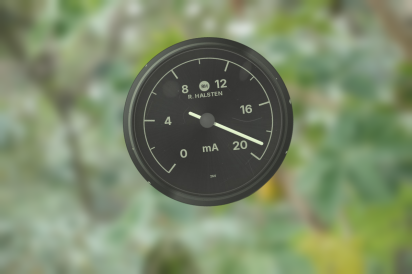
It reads 19,mA
